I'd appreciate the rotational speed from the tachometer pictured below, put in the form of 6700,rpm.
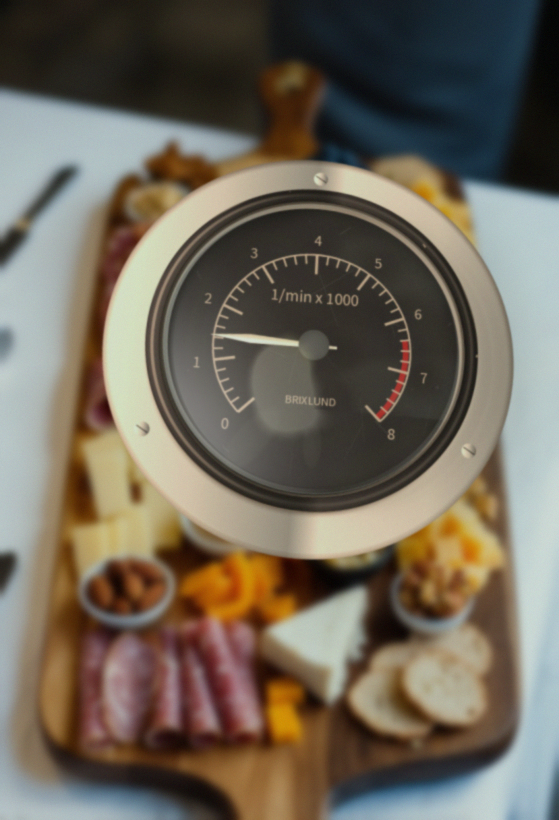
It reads 1400,rpm
